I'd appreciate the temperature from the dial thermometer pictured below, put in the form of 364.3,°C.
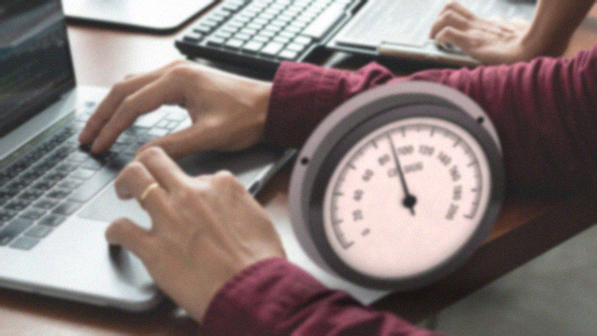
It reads 90,°C
